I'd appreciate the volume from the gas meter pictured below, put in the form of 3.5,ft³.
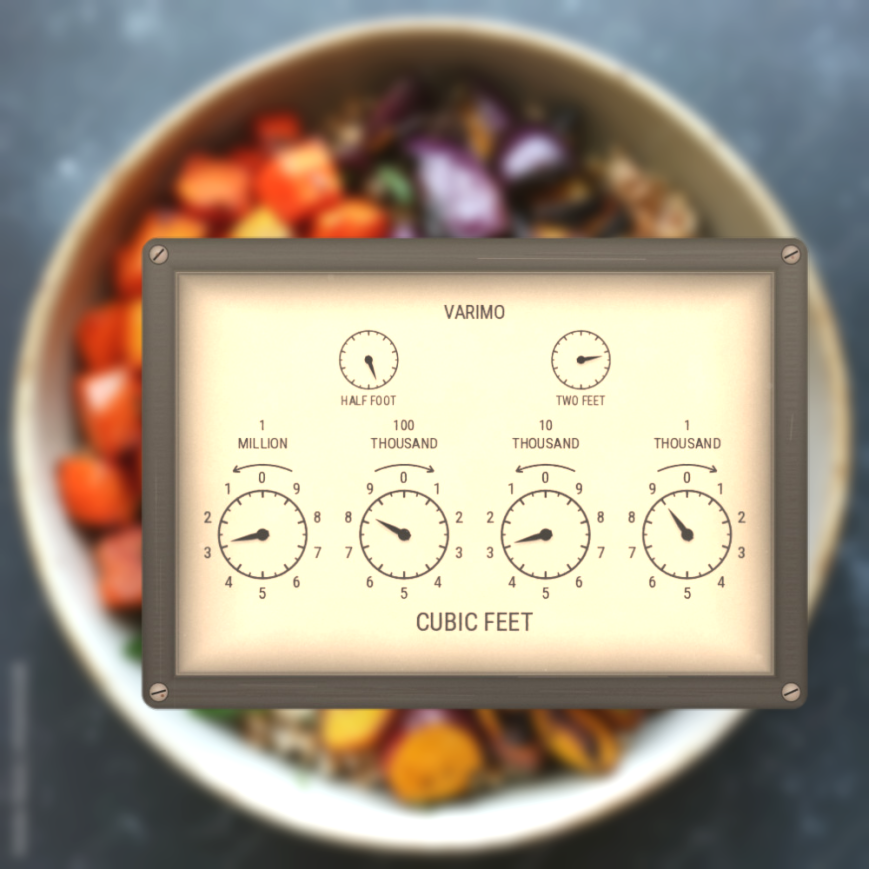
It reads 282900,ft³
